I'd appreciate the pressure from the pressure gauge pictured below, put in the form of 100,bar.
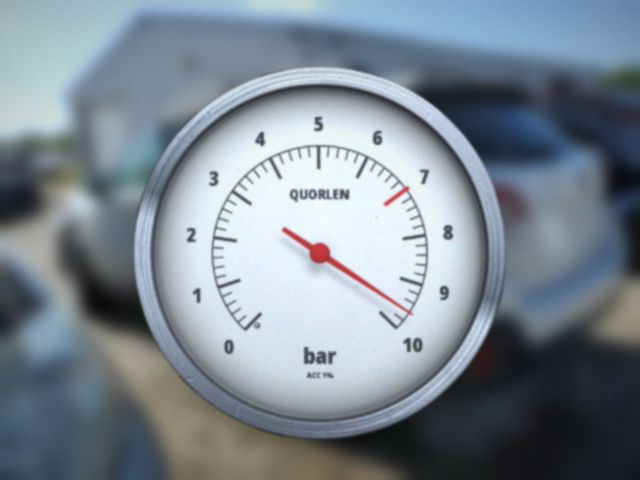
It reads 9.6,bar
